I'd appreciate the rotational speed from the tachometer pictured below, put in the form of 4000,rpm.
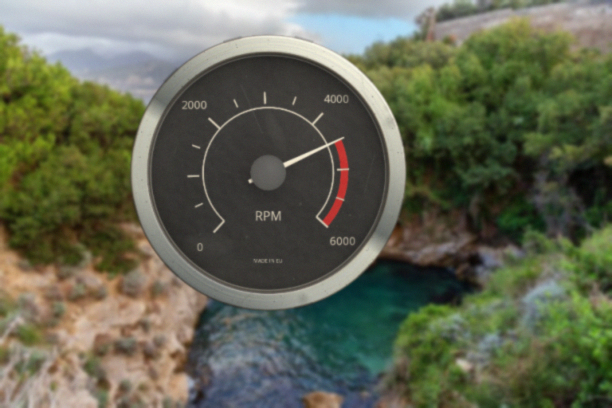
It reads 4500,rpm
